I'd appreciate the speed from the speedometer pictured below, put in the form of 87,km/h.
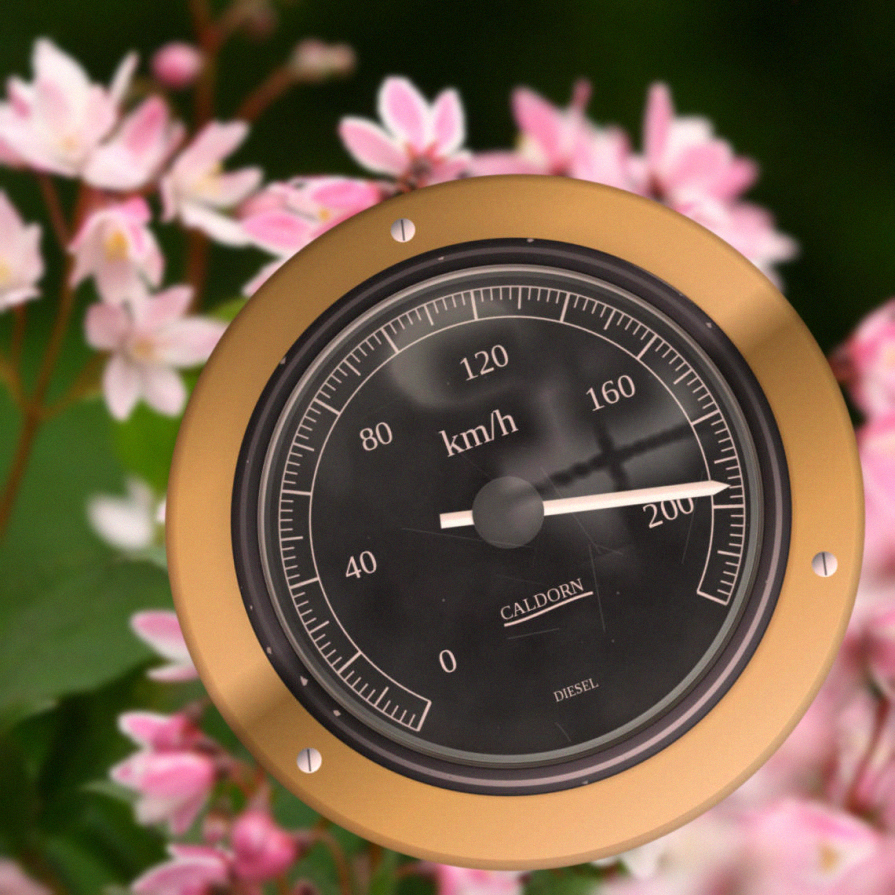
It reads 196,km/h
